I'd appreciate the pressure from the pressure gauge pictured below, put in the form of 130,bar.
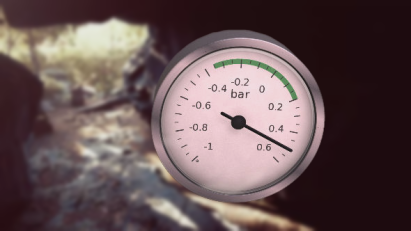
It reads 0.5,bar
